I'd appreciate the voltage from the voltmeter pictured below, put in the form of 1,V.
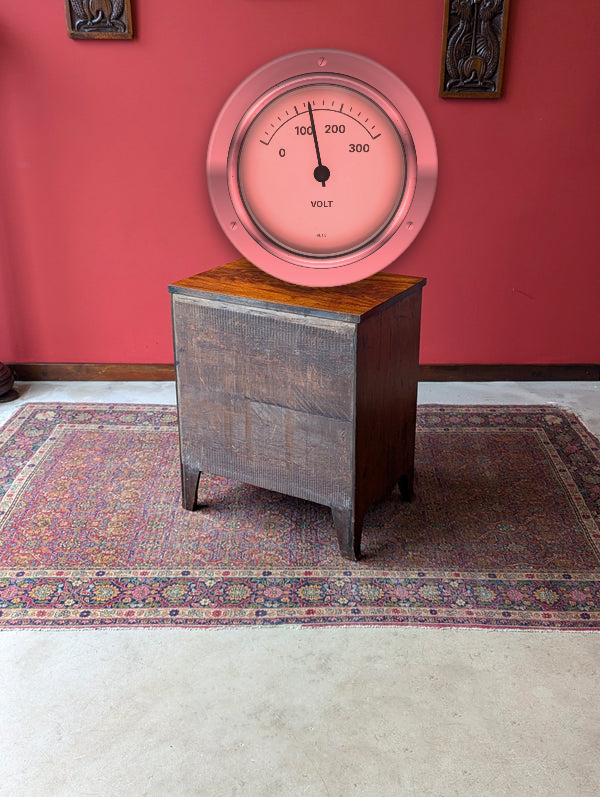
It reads 130,V
